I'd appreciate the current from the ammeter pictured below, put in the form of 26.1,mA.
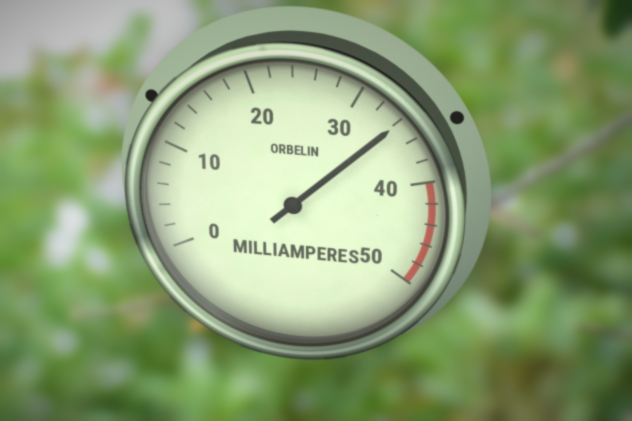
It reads 34,mA
